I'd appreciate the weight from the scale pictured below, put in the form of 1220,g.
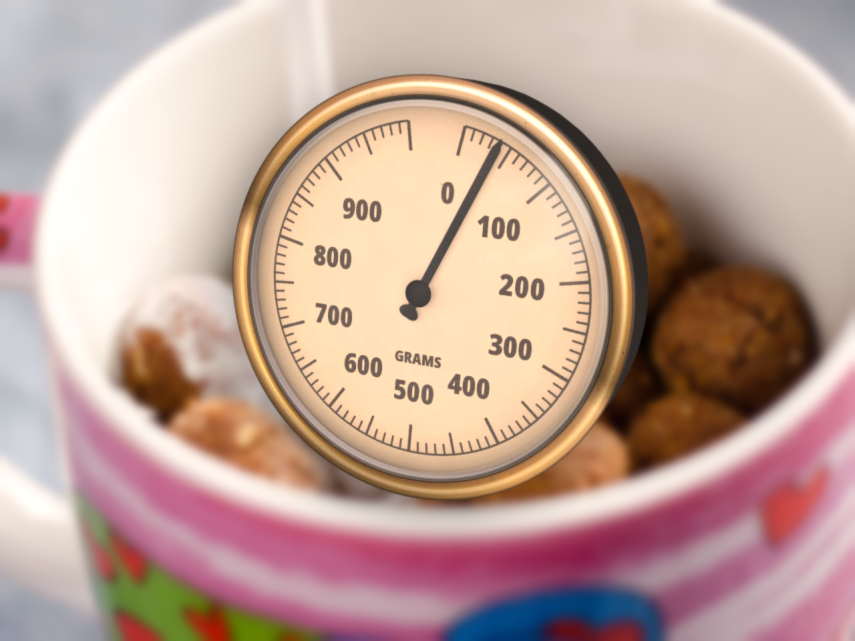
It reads 40,g
